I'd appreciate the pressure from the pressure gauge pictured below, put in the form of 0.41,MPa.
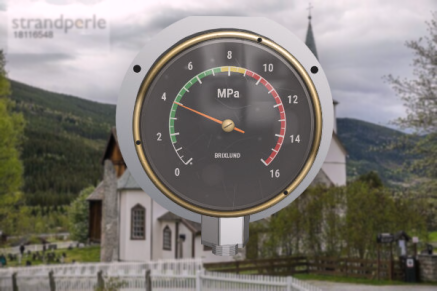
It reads 4,MPa
